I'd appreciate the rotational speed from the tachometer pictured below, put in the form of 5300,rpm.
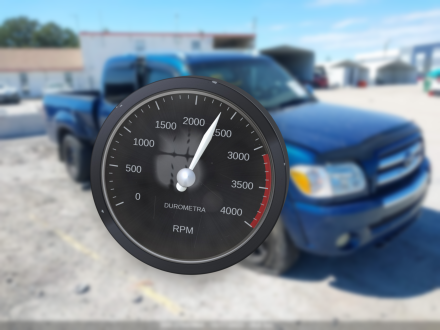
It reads 2350,rpm
